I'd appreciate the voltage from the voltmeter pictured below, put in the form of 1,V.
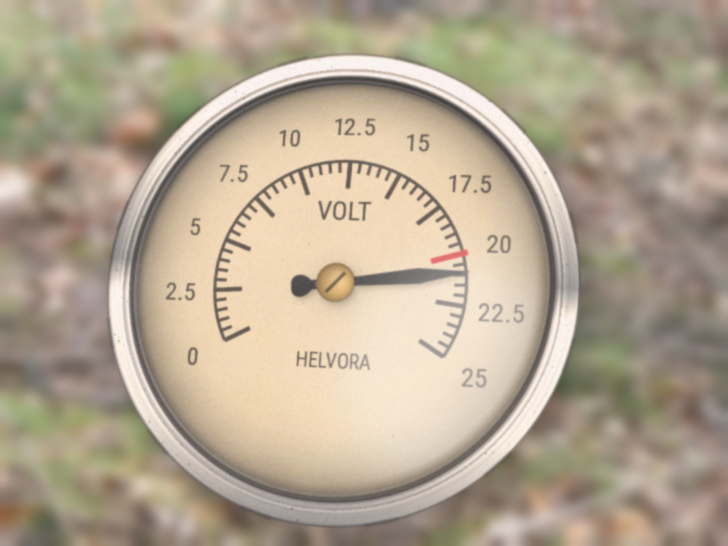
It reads 21,V
